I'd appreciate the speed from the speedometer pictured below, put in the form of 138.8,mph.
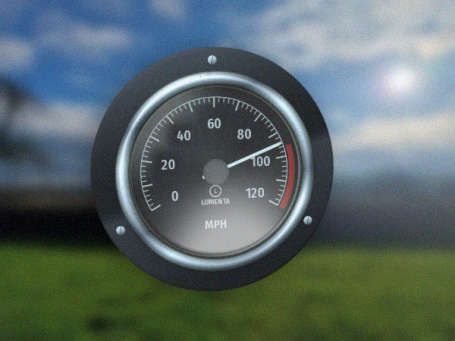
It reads 94,mph
